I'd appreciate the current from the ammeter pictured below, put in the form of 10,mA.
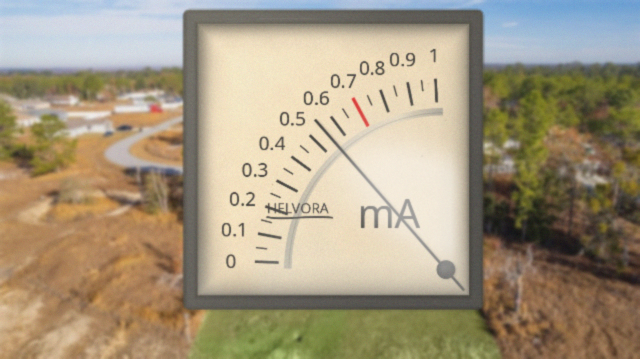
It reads 0.55,mA
